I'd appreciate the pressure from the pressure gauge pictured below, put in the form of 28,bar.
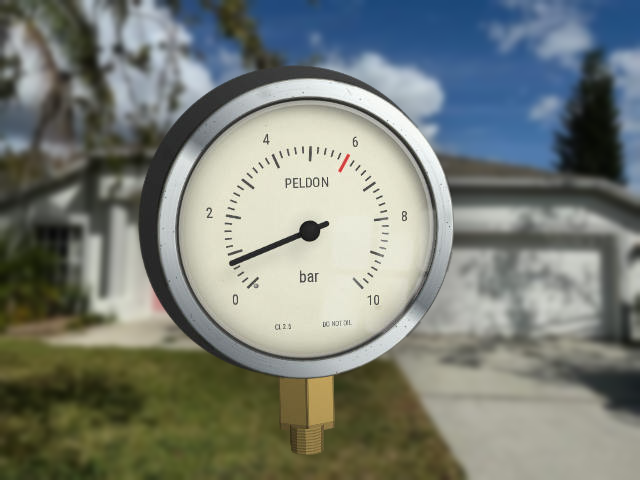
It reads 0.8,bar
